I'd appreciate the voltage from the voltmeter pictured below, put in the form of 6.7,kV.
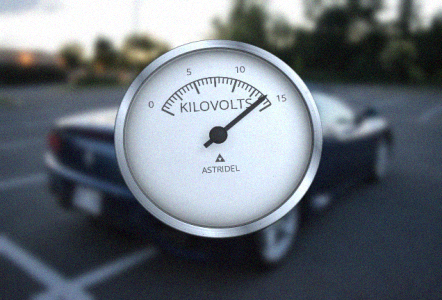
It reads 14,kV
